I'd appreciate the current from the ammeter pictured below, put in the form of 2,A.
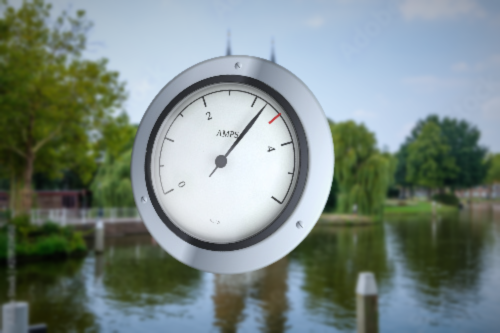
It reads 3.25,A
